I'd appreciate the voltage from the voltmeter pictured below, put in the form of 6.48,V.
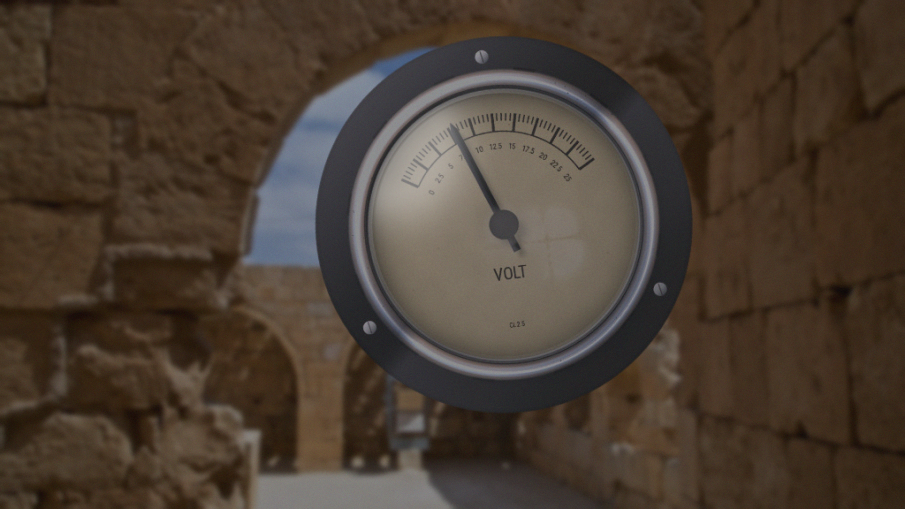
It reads 8,V
